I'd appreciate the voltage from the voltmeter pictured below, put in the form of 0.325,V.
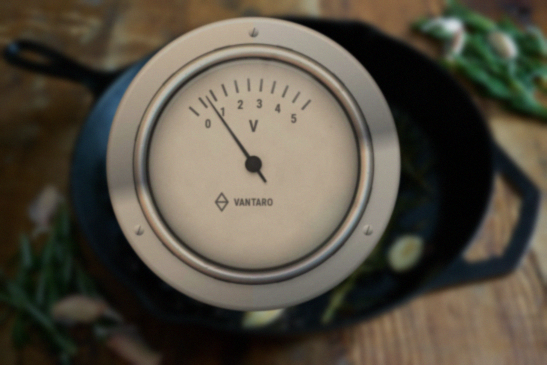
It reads 0.75,V
